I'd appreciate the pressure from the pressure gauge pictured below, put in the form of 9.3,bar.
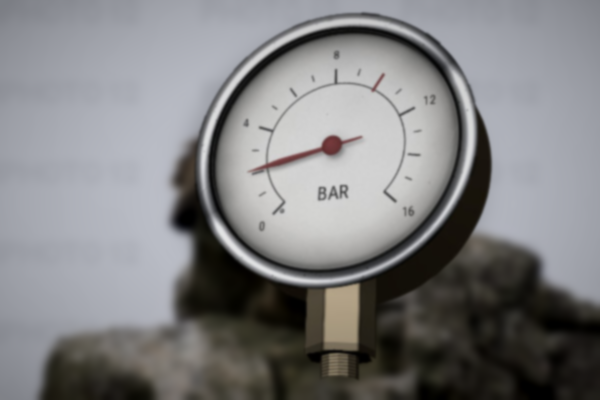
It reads 2,bar
